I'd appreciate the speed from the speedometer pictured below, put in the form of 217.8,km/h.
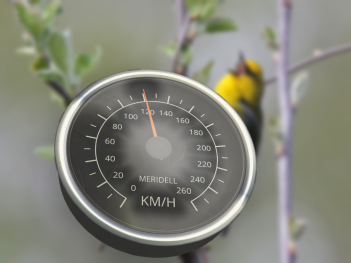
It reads 120,km/h
